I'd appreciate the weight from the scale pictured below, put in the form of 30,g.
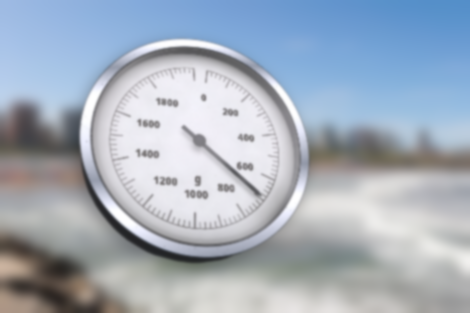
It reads 700,g
